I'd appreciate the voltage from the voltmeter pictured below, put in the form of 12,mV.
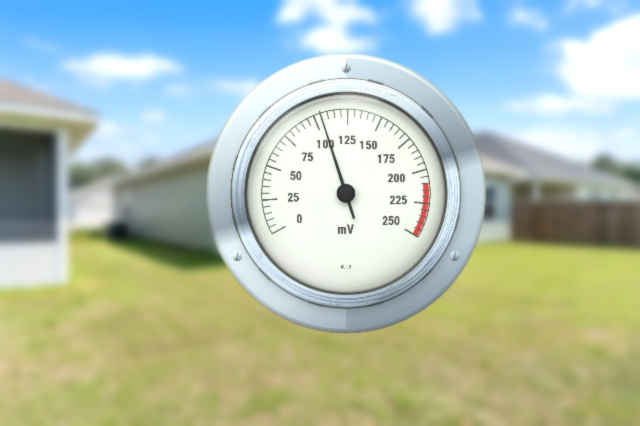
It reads 105,mV
